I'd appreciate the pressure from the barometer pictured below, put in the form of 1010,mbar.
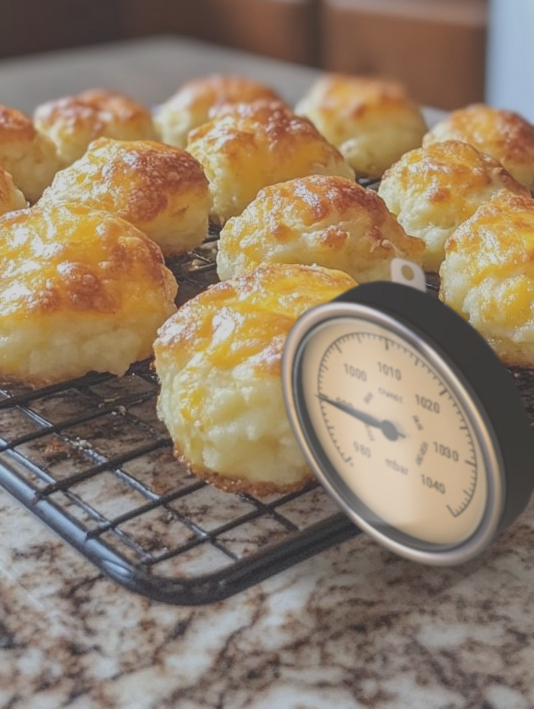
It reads 990,mbar
